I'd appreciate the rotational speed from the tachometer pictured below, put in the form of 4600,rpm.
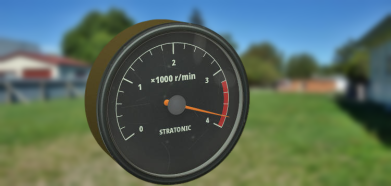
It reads 3800,rpm
